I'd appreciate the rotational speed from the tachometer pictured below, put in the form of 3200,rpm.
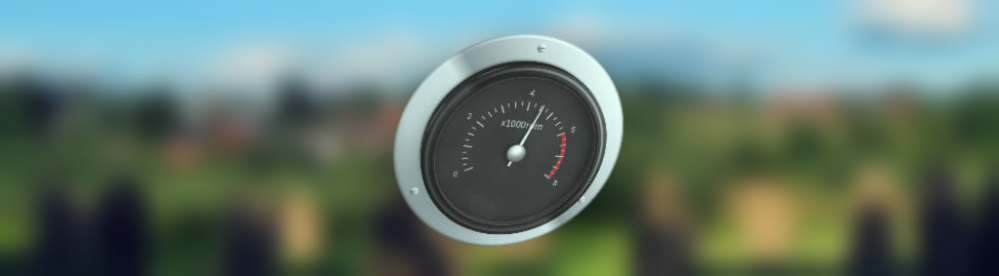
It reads 4500,rpm
